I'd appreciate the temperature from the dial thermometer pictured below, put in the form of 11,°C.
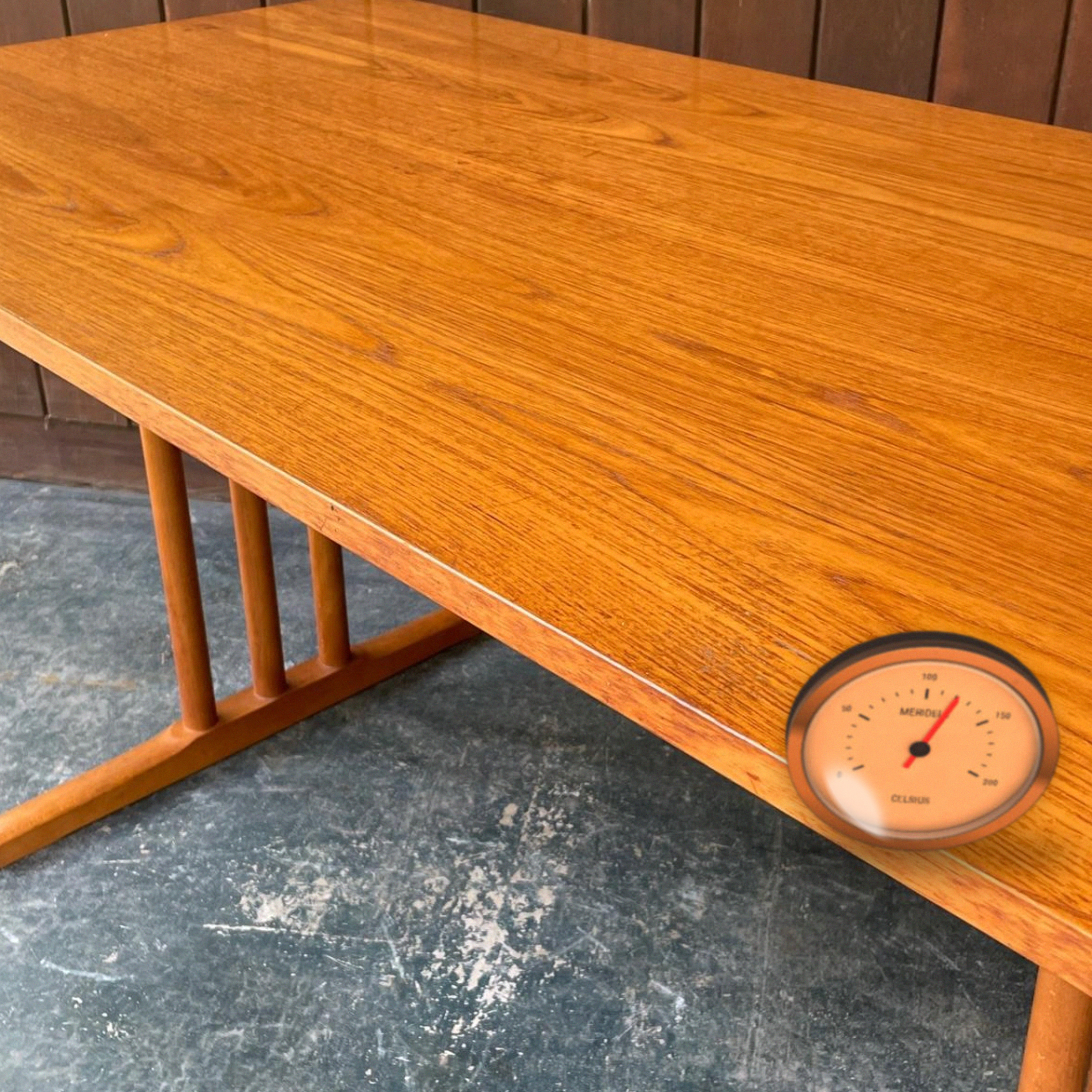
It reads 120,°C
